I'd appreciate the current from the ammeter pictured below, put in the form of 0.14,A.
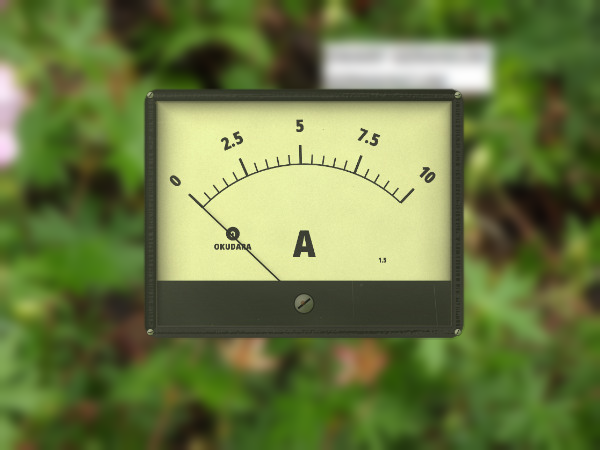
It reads 0,A
